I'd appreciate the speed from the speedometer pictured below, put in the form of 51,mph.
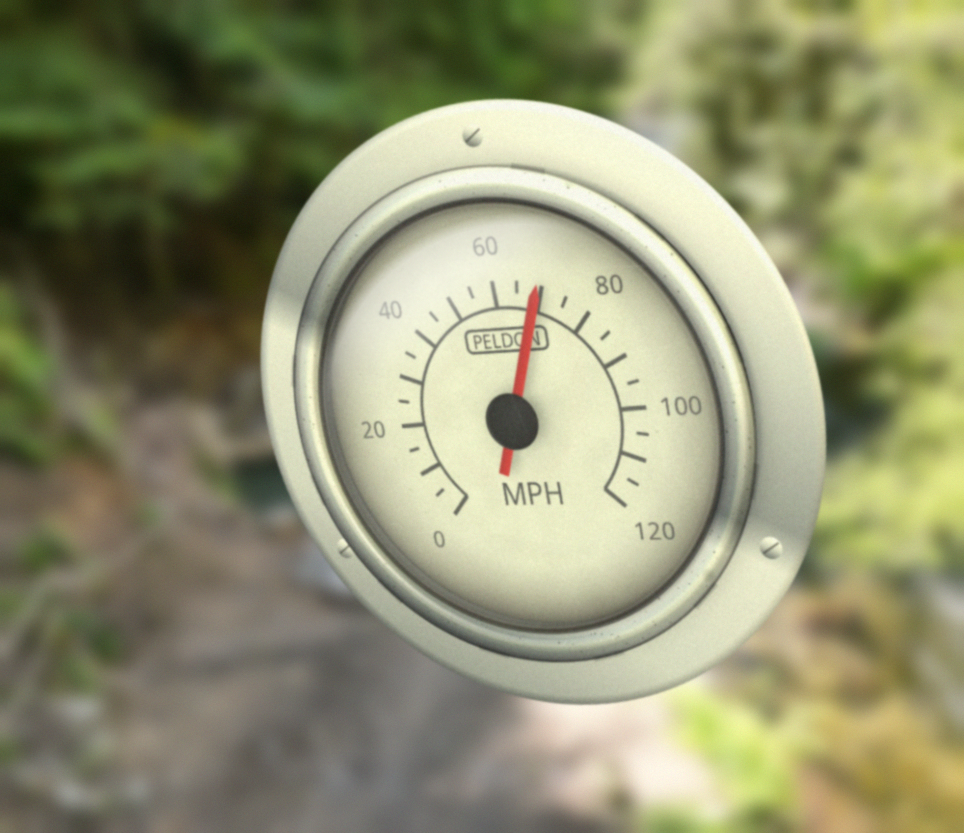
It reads 70,mph
